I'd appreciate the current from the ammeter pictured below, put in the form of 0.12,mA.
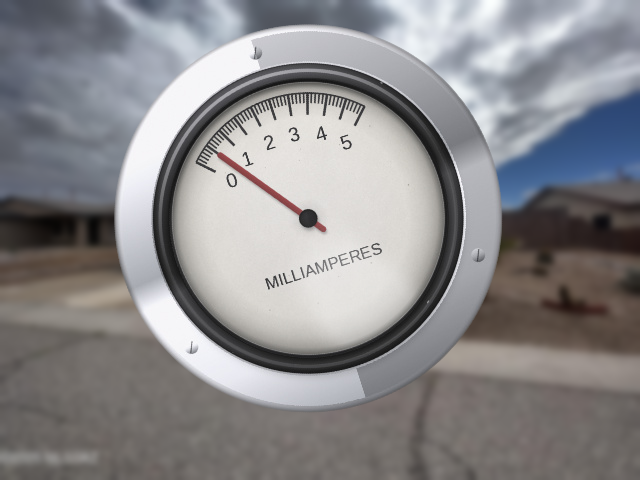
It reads 0.5,mA
